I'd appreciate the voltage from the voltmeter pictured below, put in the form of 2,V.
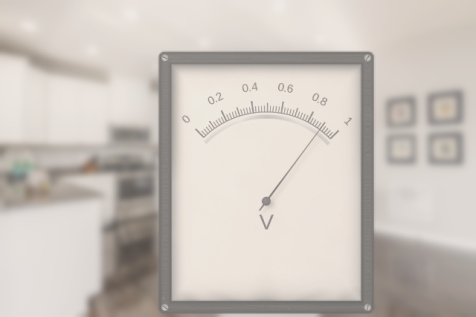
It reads 0.9,V
